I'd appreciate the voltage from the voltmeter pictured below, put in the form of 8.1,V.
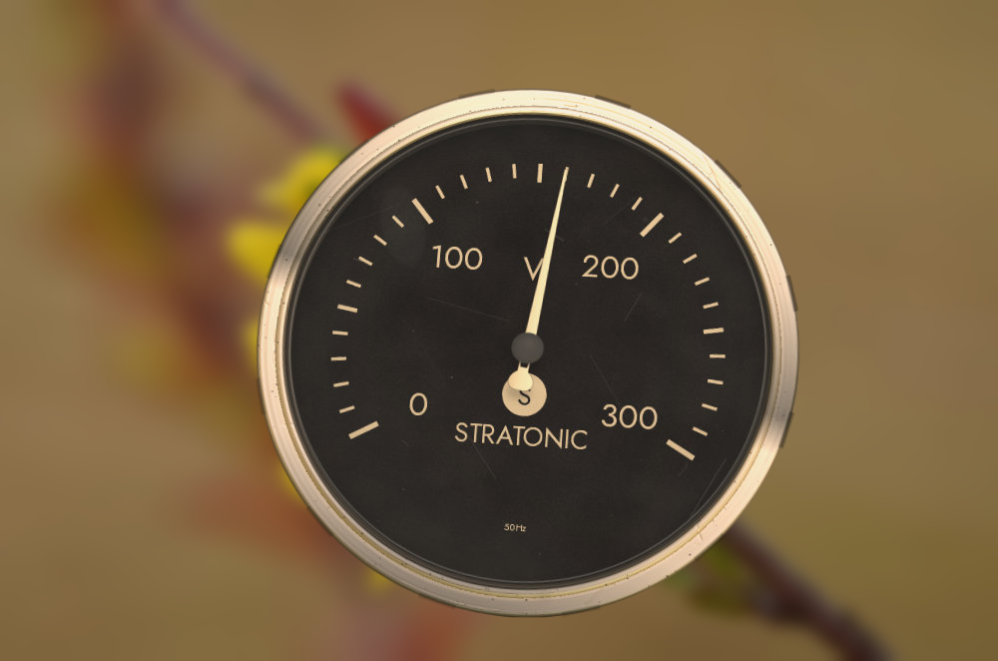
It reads 160,V
